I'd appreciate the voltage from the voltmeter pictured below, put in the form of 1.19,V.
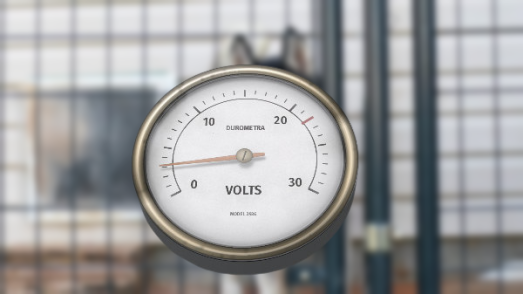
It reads 3,V
